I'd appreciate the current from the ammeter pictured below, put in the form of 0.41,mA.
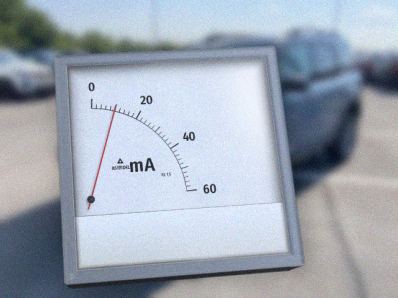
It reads 10,mA
